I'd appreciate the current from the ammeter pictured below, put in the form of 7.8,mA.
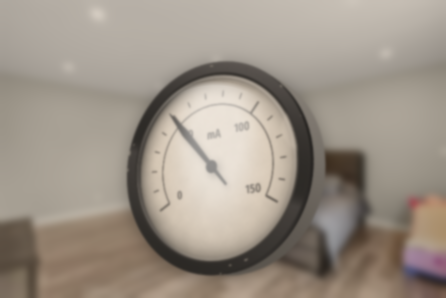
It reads 50,mA
